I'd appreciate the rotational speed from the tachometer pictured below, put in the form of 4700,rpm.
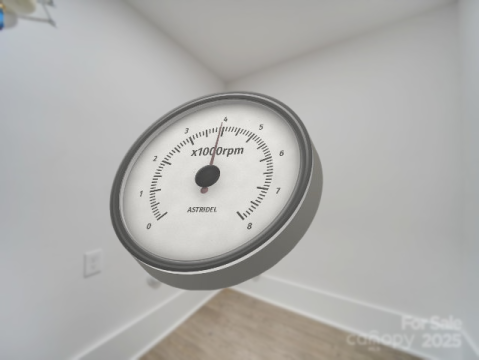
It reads 4000,rpm
